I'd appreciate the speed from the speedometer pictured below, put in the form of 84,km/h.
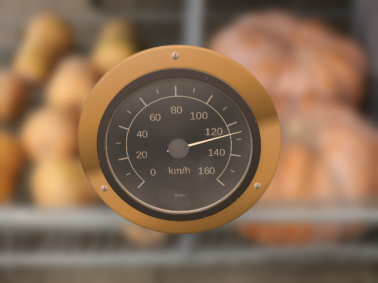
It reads 125,km/h
